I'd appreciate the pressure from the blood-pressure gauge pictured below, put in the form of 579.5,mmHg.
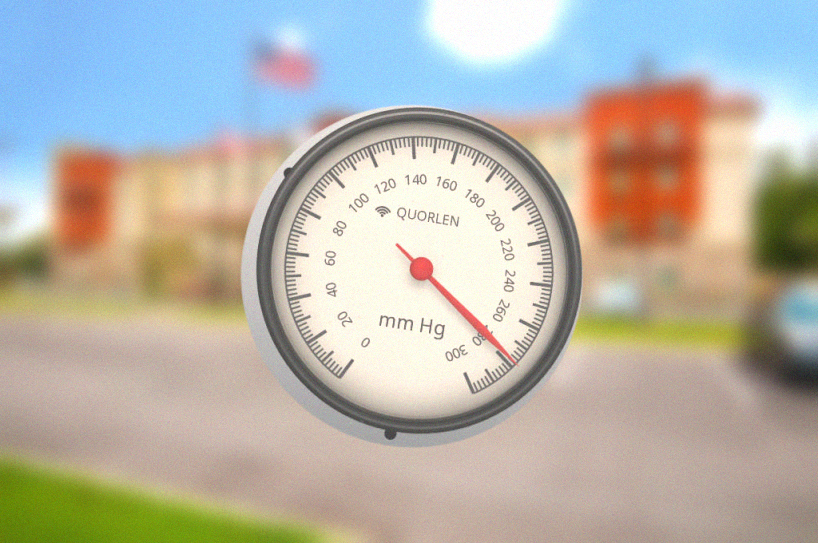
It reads 278,mmHg
